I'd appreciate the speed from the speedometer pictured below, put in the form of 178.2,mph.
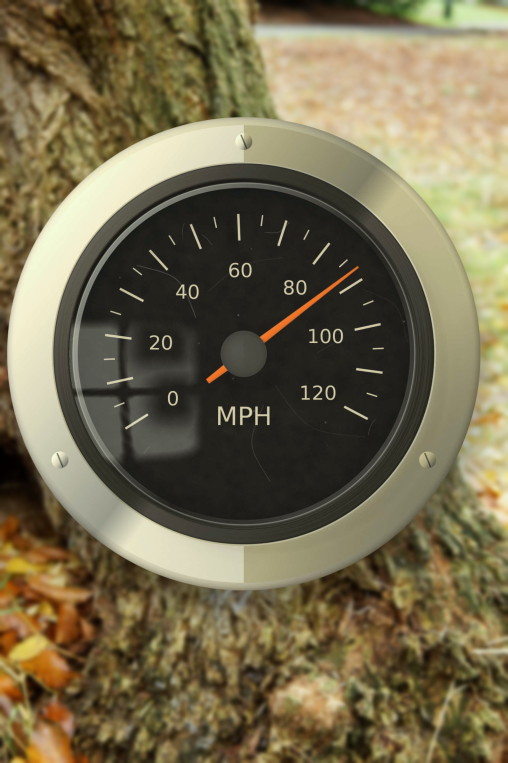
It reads 87.5,mph
